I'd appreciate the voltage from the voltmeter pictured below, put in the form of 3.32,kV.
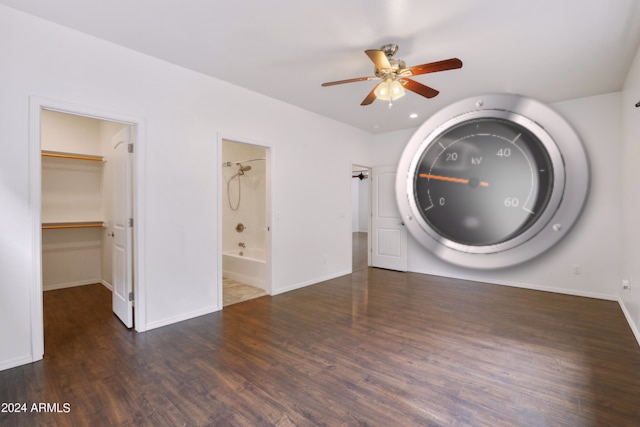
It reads 10,kV
